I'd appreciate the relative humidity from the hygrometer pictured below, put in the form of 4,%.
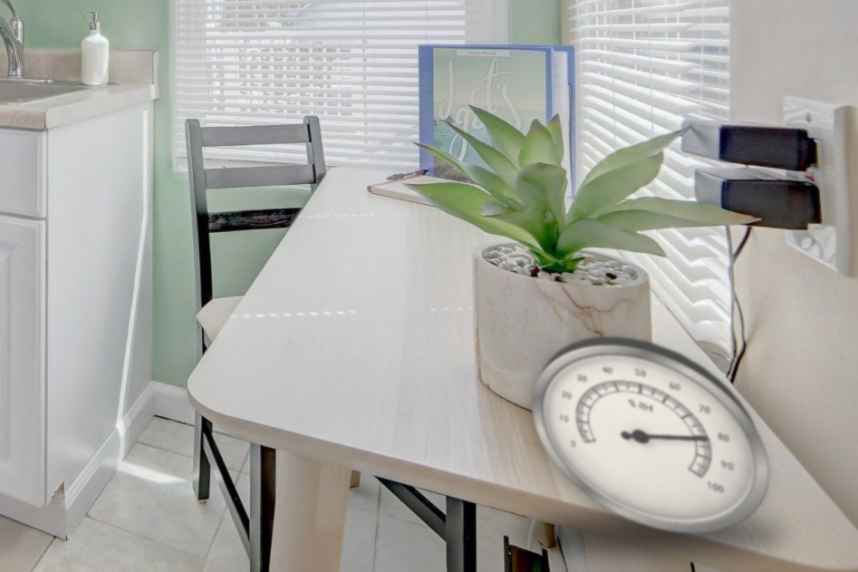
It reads 80,%
